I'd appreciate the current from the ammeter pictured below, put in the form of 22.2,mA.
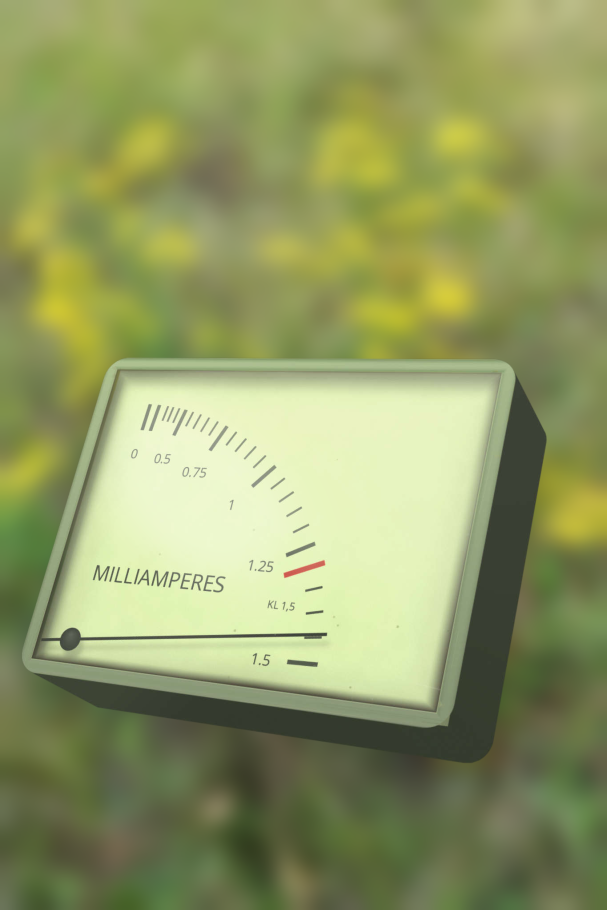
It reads 1.45,mA
